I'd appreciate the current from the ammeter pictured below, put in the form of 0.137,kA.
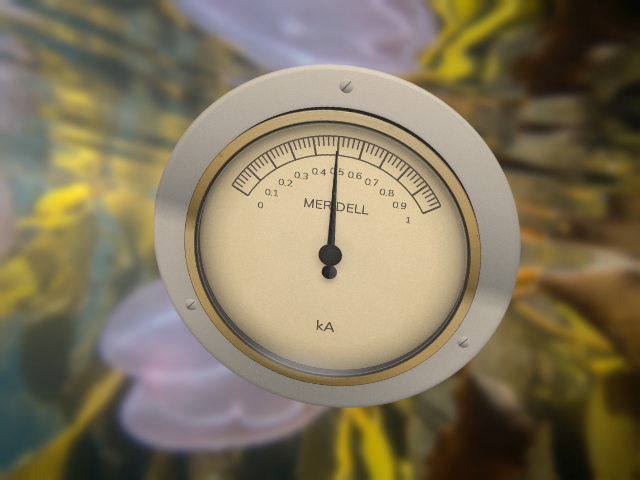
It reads 0.5,kA
